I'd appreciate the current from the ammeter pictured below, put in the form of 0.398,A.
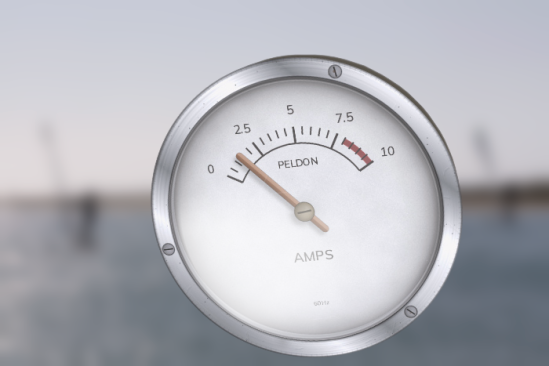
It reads 1.5,A
